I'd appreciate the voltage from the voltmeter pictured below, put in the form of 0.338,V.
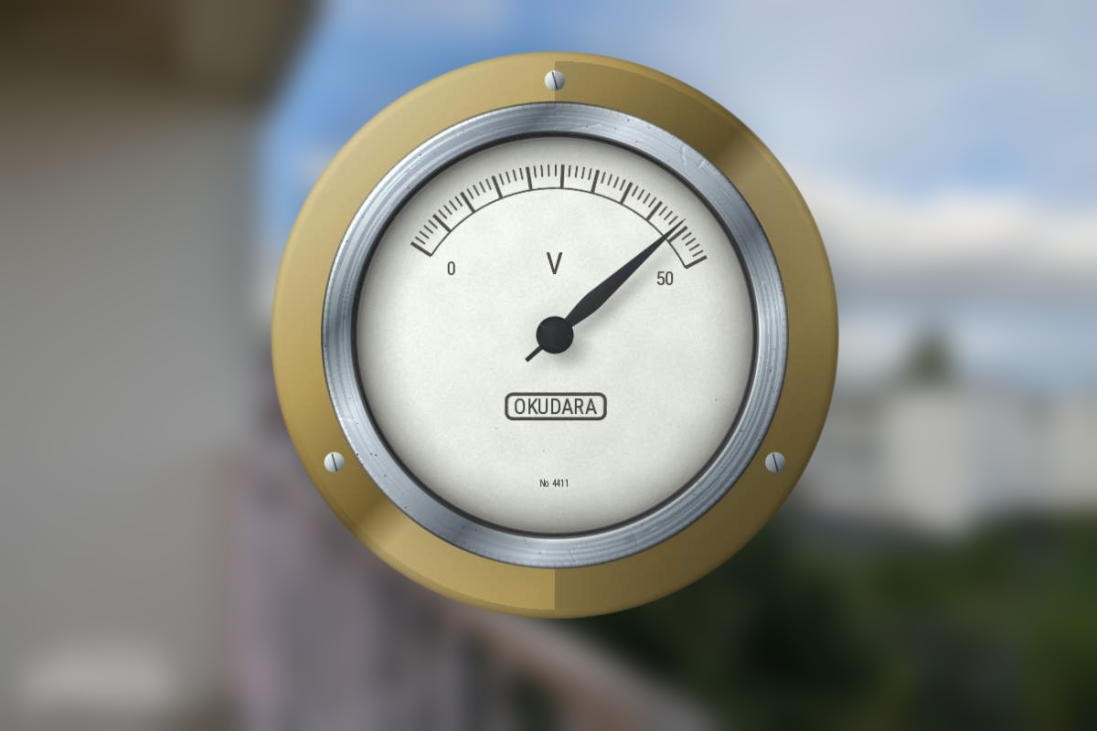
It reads 44,V
